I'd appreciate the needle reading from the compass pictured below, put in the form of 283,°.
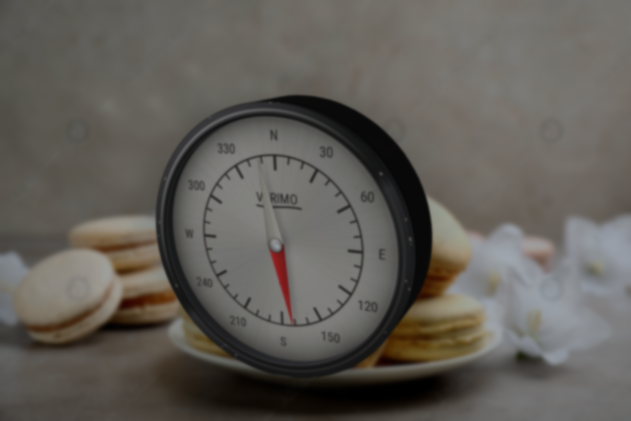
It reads 170,°
